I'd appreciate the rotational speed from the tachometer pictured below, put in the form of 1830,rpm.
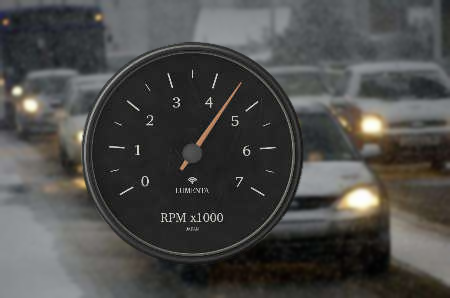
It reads 4500,rpm
